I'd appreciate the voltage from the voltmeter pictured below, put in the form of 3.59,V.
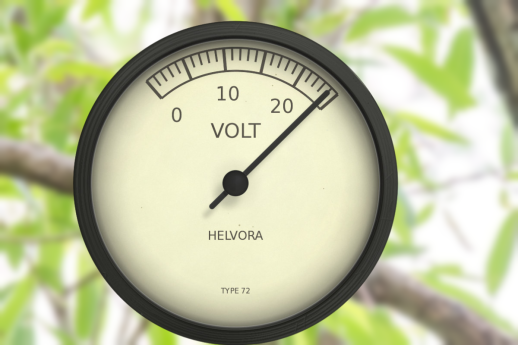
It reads 24,V
